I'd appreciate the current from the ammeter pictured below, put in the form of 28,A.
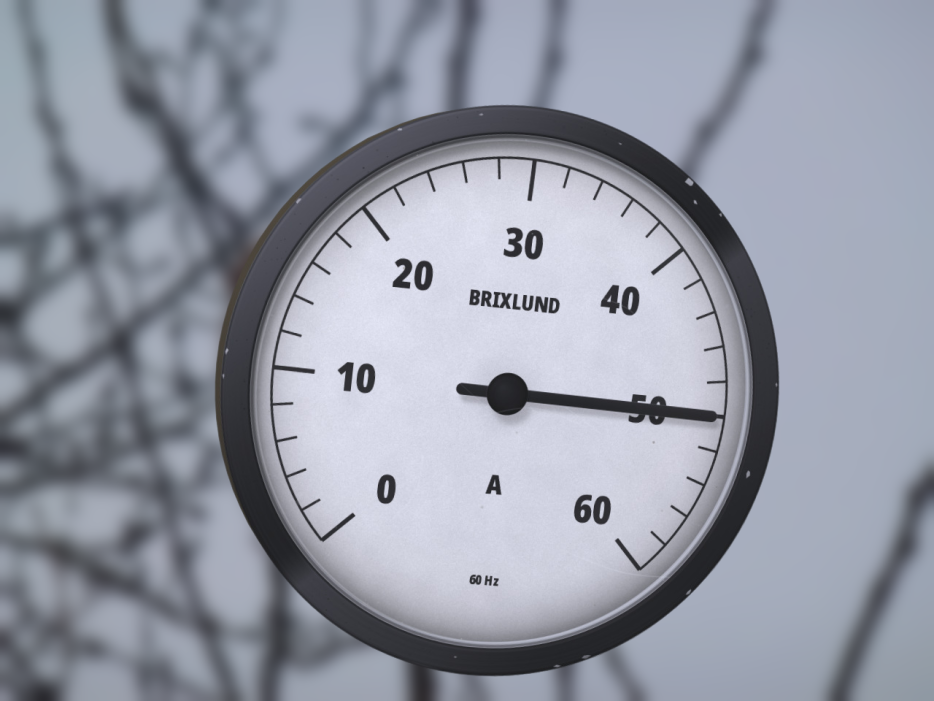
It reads 50,A
